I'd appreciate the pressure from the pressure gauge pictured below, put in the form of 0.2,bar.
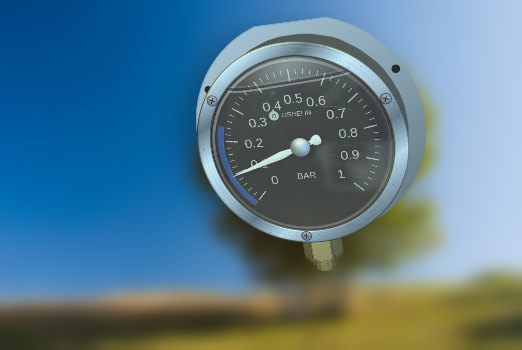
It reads 0.1,bar
